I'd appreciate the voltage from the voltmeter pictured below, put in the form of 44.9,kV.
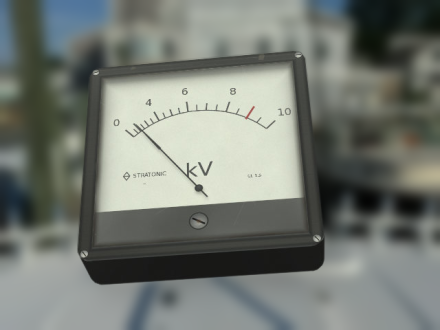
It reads 2,kV
